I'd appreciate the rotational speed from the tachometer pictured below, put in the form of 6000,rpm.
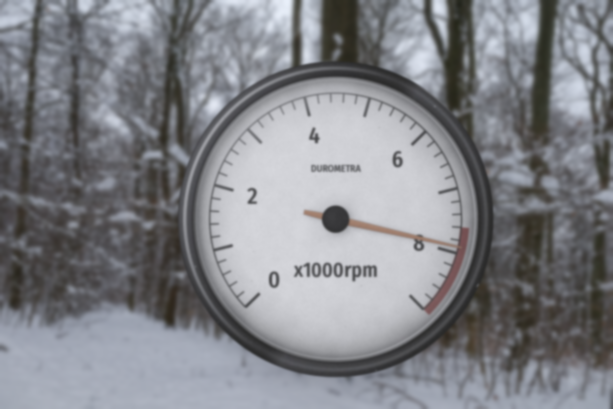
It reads 7900,rpm
